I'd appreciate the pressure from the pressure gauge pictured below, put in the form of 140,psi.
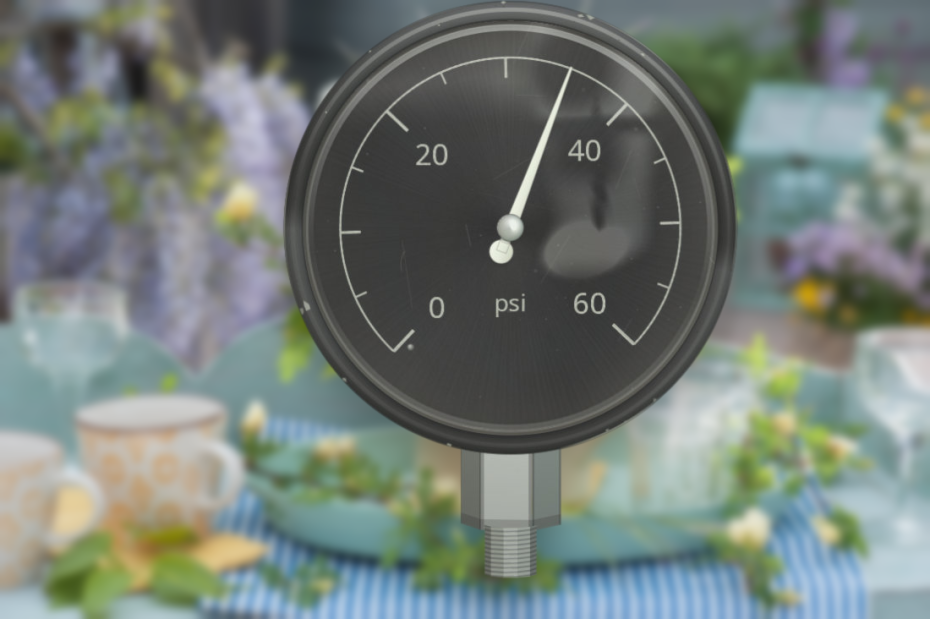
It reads 35,psi
